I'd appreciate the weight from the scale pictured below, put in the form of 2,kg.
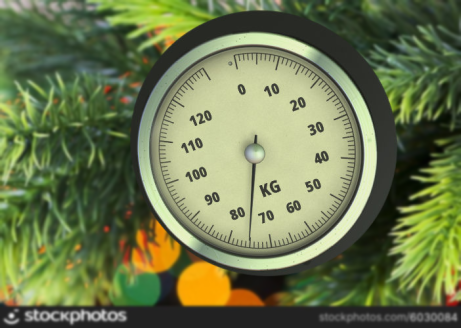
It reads 75,kg
